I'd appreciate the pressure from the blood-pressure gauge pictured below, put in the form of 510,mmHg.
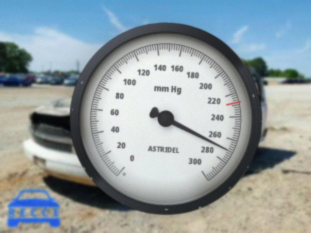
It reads 270,mmHg
